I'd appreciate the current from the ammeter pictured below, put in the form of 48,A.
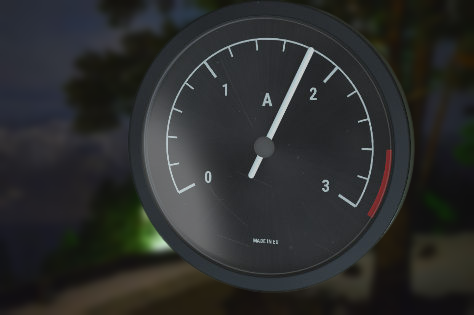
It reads 1.8,A
